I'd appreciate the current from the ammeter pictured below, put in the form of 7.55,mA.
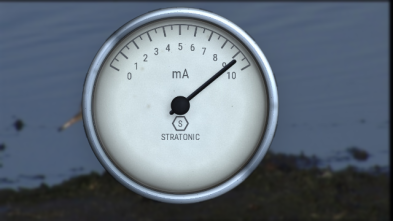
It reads 9.25,mA
